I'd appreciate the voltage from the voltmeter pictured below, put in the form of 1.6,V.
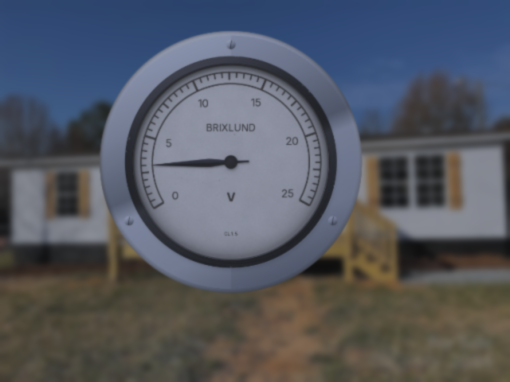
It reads 3,V
